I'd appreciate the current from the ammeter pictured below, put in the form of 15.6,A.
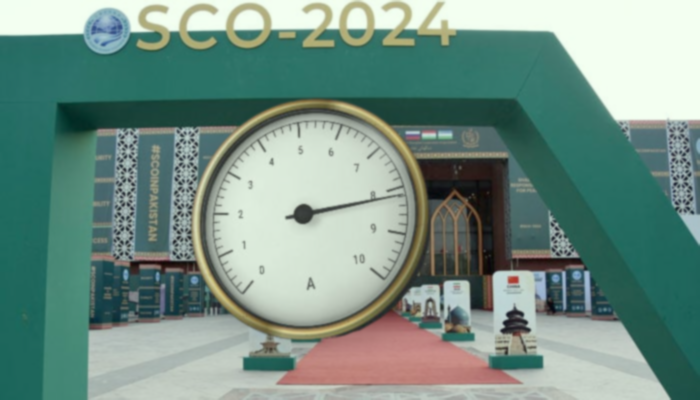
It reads 8.2,A
